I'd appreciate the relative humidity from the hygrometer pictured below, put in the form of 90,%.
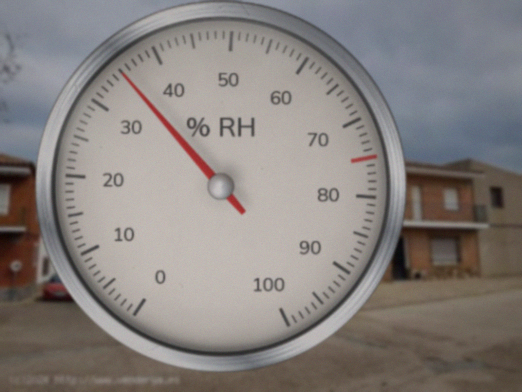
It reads 35,%
